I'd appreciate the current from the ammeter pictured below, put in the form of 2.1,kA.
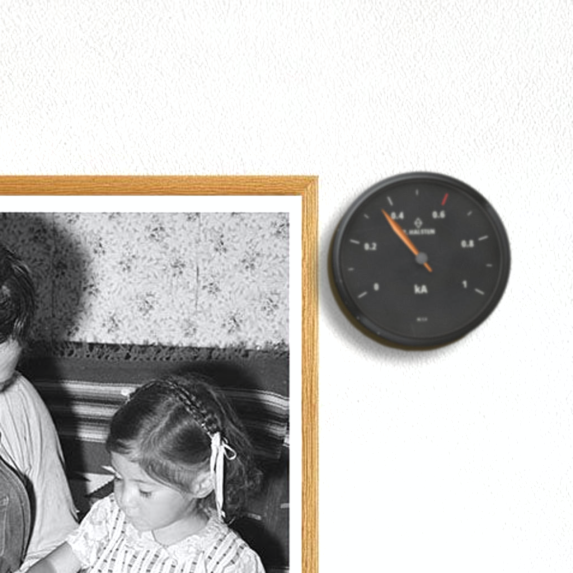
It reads 0.35,kA
